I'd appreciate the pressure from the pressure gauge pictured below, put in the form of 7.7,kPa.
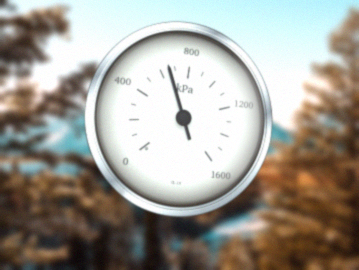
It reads 650,kPa
